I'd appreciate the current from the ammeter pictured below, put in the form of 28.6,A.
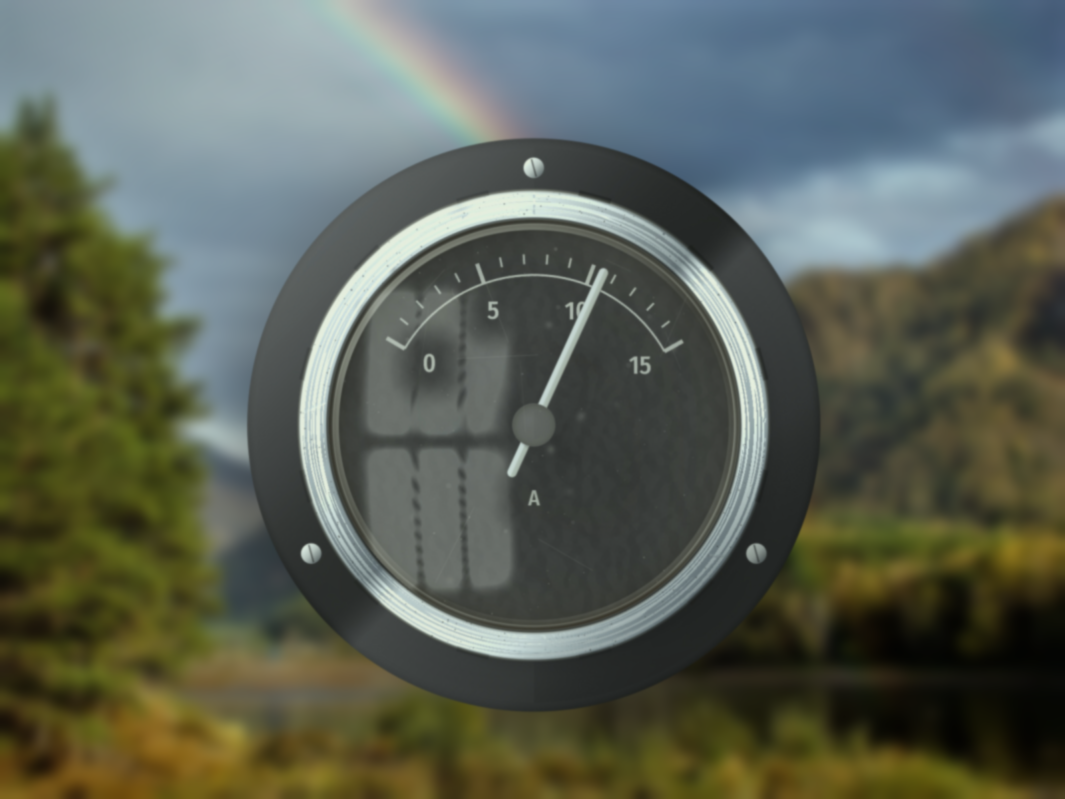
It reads 10.5,A
